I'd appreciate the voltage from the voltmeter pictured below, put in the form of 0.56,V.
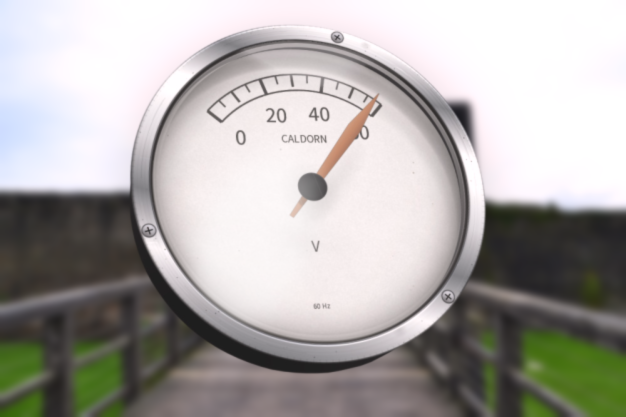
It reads 57.5,V
